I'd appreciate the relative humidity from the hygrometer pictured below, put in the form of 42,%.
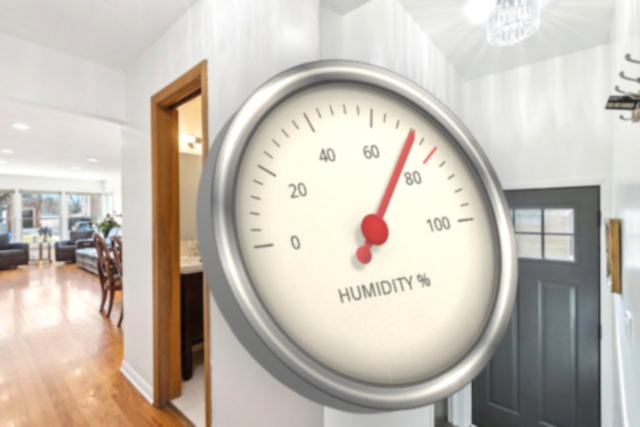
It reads 72,%
